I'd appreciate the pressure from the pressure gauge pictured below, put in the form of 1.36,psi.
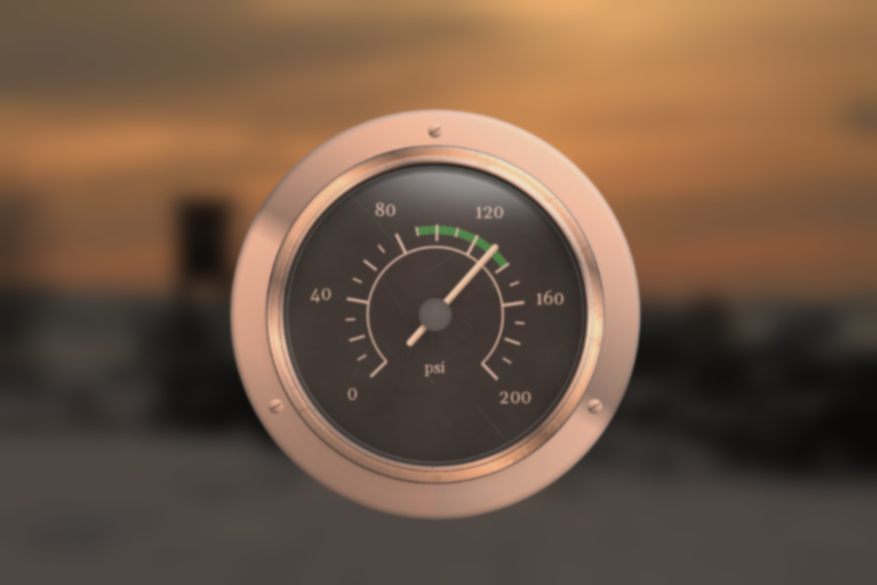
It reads 130,psi
